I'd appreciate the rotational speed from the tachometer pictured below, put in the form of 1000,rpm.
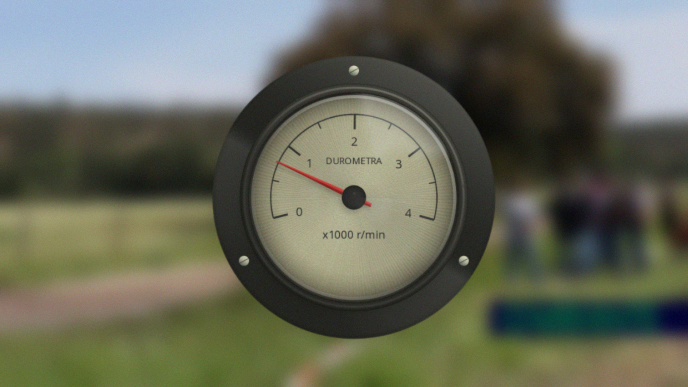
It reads 750,rpm
